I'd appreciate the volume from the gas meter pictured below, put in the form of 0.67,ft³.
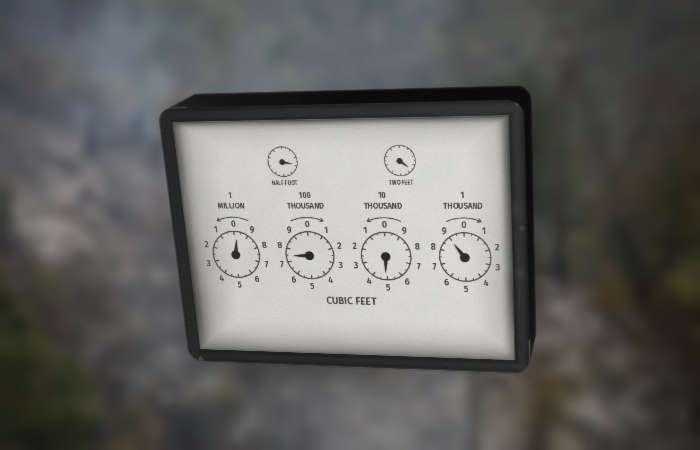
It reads 974900,ft³
